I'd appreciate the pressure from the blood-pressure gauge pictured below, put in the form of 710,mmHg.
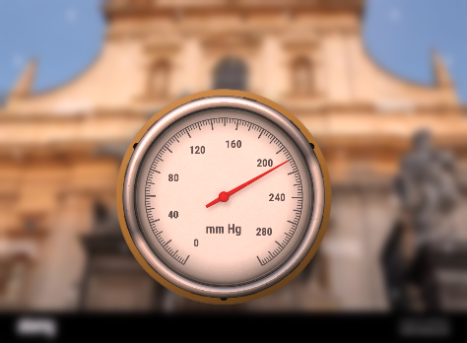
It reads 210,mmHg
